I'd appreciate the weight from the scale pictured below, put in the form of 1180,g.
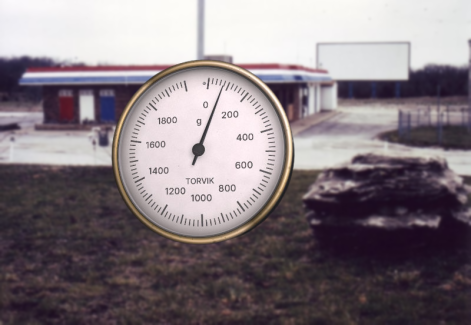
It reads 80,g
